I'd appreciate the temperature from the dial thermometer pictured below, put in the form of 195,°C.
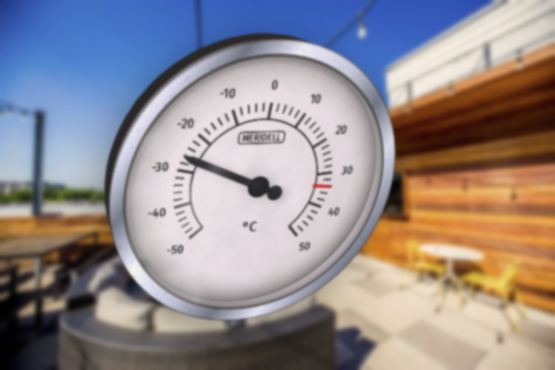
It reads -26,°C
